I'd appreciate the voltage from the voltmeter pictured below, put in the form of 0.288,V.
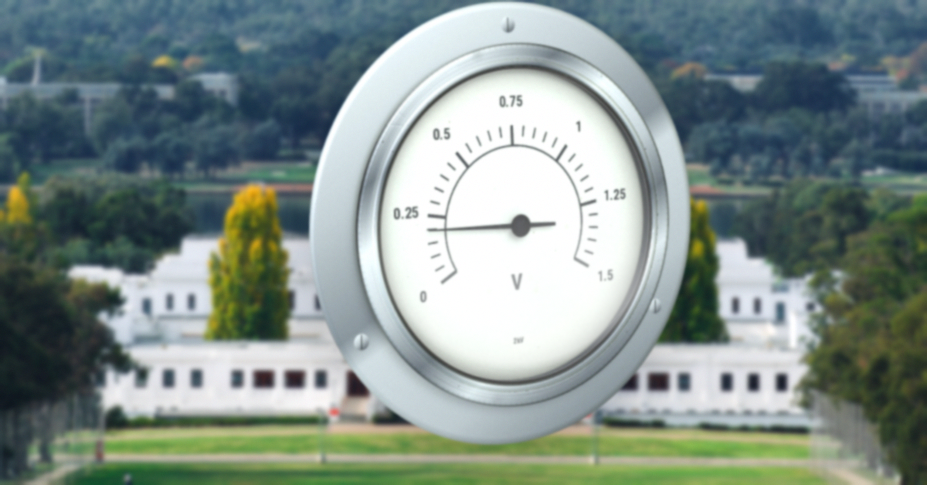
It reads 0.2,V
